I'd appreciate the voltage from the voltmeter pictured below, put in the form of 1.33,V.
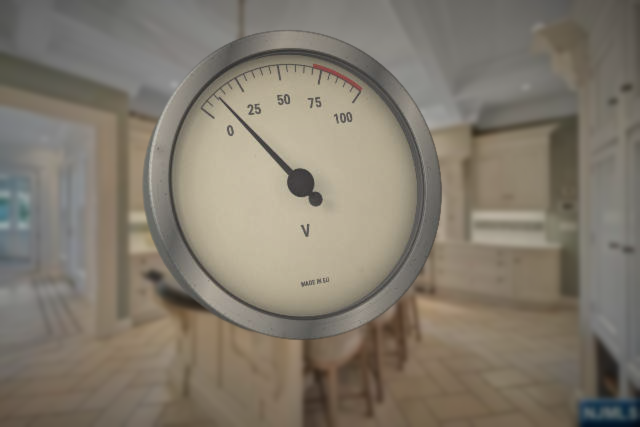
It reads 10,V
